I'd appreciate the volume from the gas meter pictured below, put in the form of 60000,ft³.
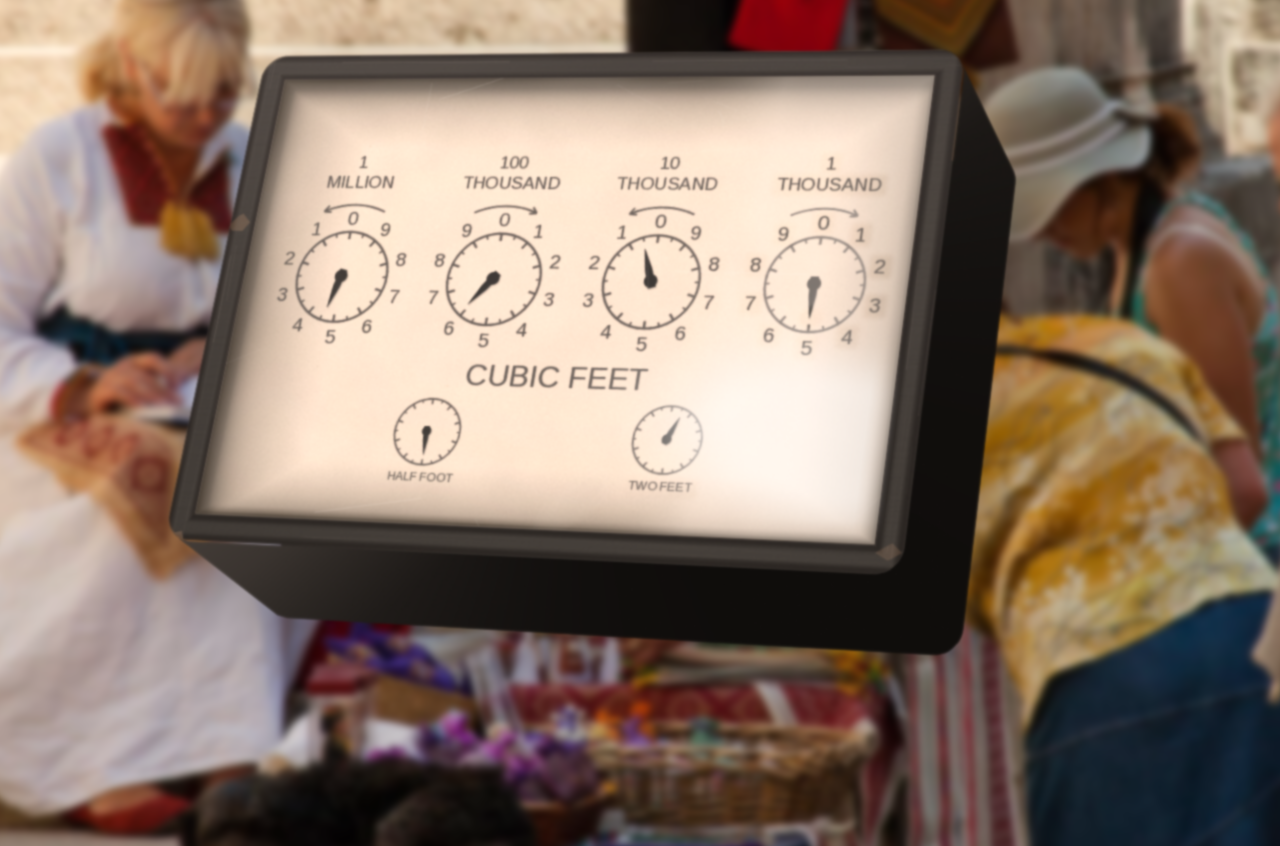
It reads 460500,ft³
